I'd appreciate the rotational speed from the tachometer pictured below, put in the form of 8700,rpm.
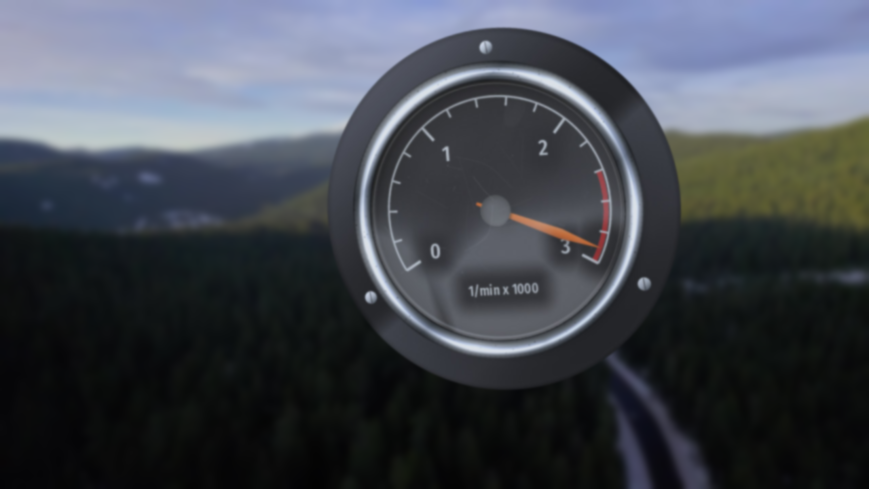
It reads 2900,rpm
